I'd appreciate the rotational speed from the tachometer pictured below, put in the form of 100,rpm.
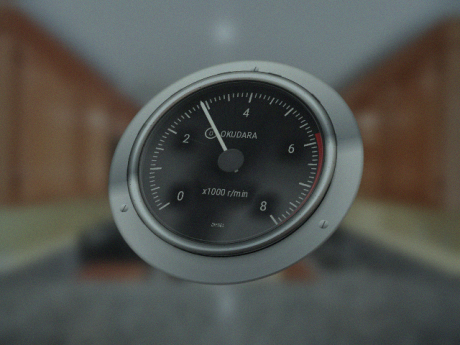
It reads 2900,rpm
